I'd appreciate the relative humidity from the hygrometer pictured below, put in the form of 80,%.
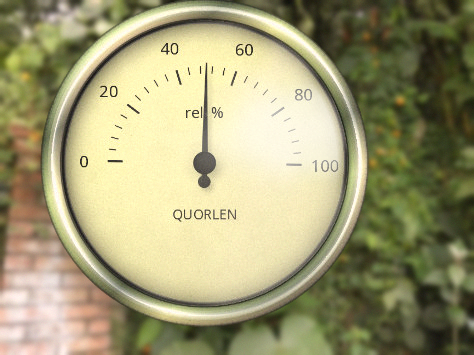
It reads 50,%
